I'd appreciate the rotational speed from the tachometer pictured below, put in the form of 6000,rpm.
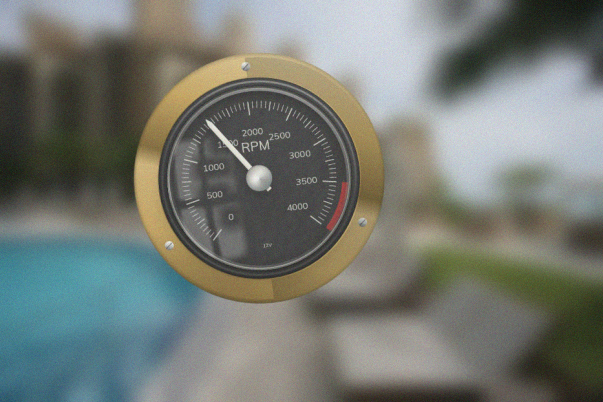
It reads 1500,rpm
